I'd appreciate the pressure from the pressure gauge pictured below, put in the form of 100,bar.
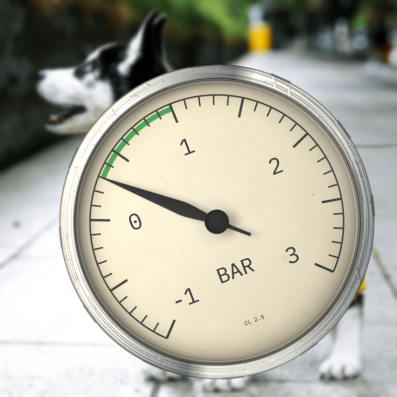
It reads 0.3,bar
